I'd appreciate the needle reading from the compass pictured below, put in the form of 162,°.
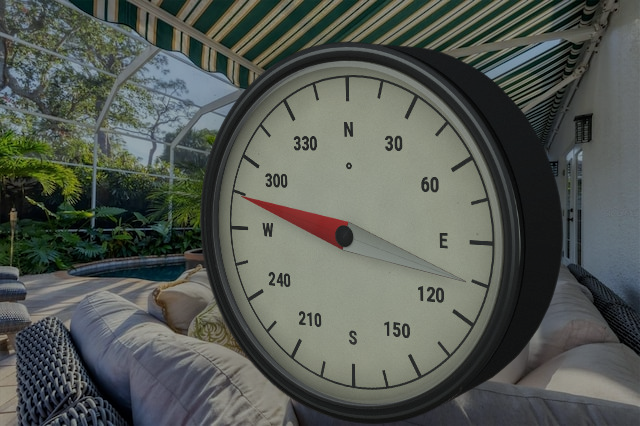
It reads 285,°
